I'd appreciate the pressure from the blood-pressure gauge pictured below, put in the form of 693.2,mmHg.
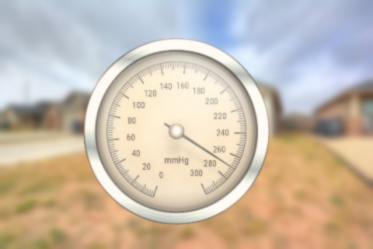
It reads 270,mmHg
